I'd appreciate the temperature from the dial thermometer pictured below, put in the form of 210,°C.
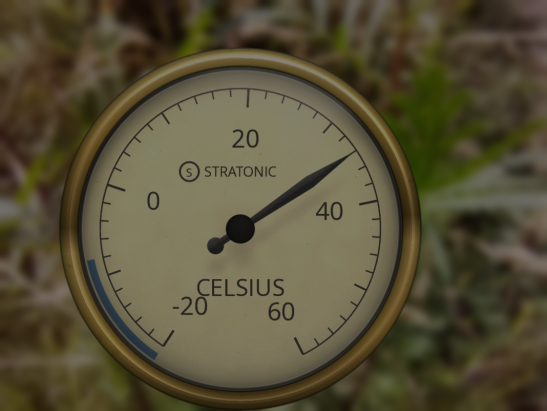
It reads 34,°C
